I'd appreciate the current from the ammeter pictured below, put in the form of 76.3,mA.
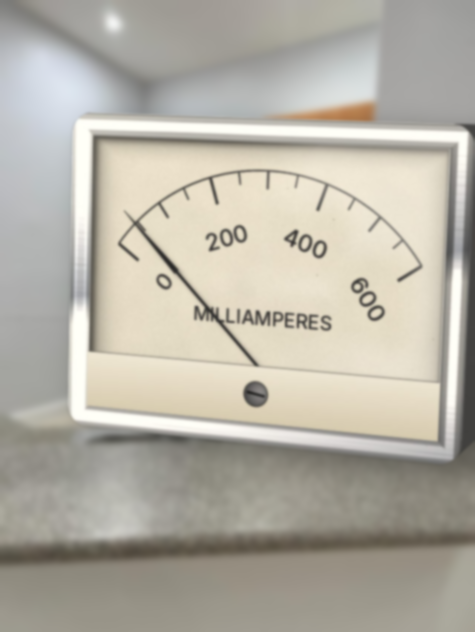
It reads 50,mA
